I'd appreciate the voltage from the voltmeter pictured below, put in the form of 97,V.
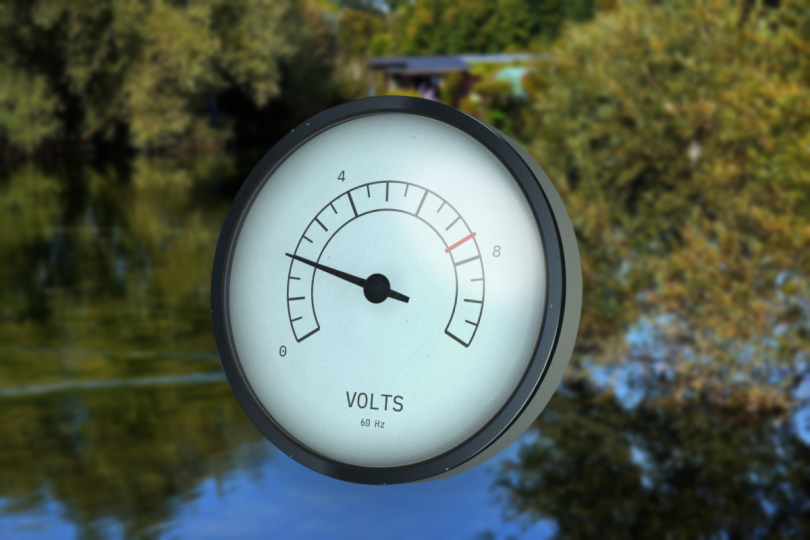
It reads 2,V
